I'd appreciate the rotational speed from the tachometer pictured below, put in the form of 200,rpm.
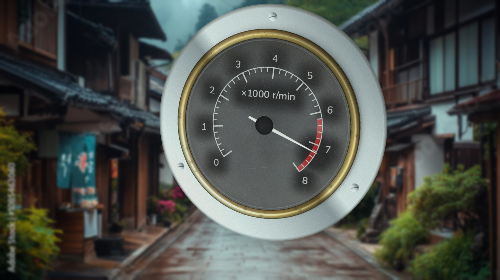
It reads 7200,rpm
